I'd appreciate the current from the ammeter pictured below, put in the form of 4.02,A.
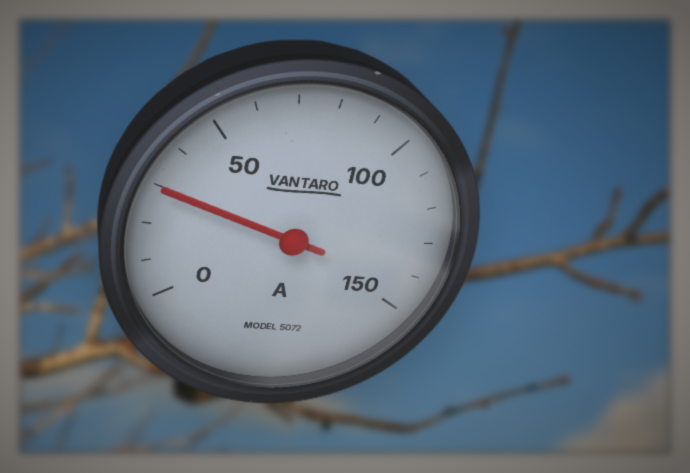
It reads 30,A
